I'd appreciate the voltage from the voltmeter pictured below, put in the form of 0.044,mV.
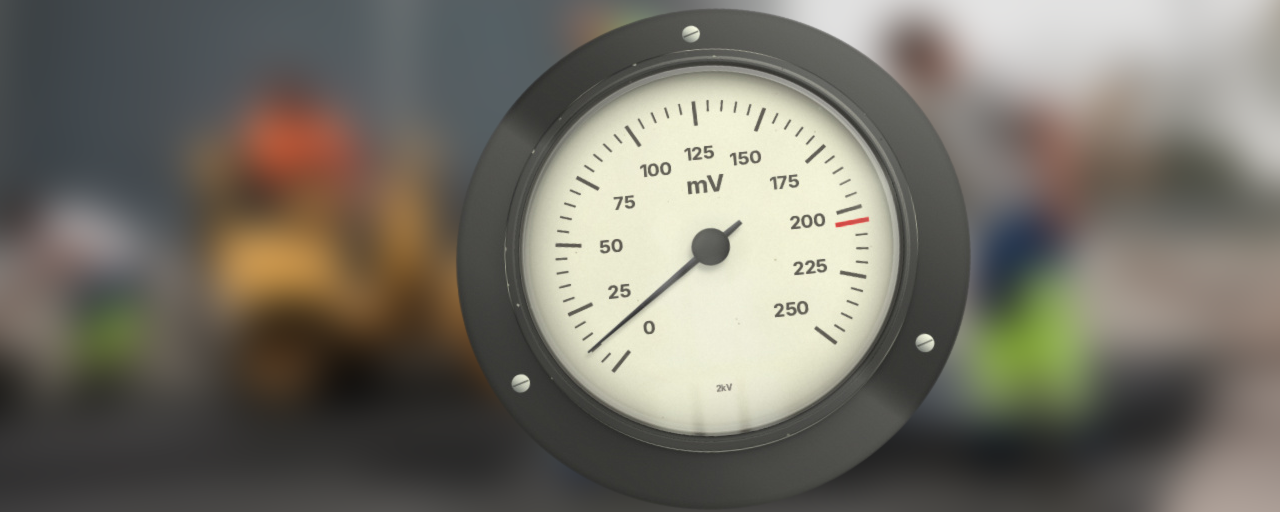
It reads 10,mV
